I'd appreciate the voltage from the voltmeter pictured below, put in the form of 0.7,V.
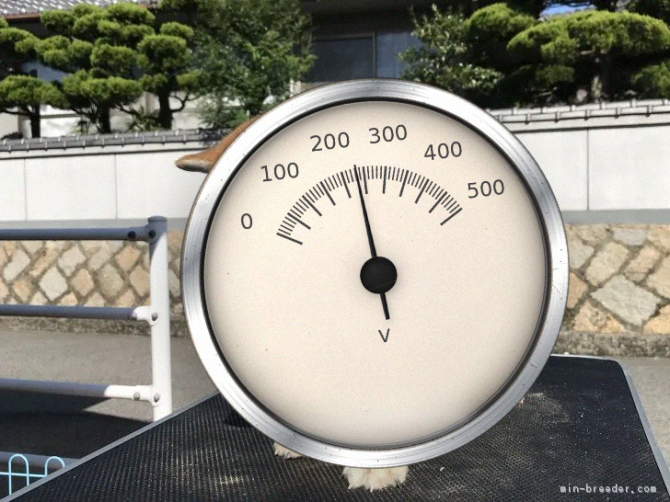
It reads 230,V
